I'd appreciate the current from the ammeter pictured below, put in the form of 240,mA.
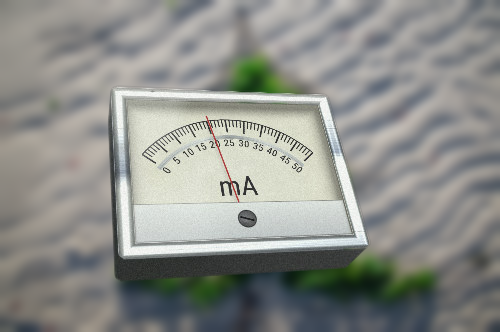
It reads 20,mA
